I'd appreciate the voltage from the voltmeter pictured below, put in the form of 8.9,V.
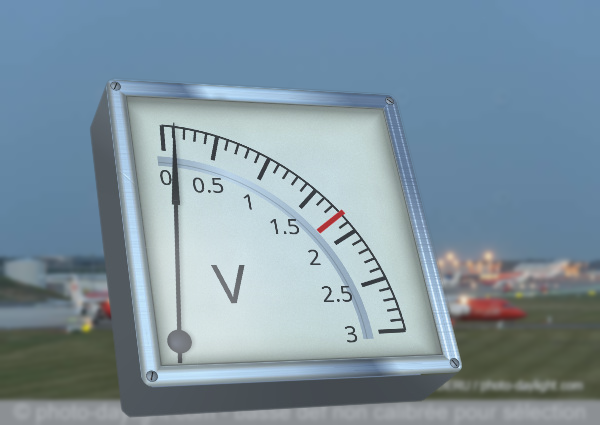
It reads 0.1,V
